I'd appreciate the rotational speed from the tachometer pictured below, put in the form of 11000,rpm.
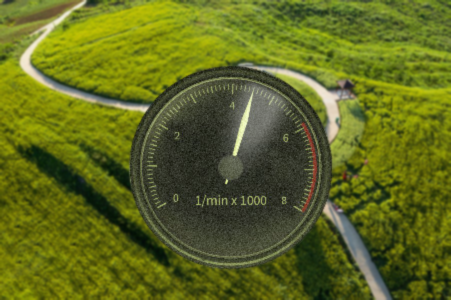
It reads 4500,rpm
